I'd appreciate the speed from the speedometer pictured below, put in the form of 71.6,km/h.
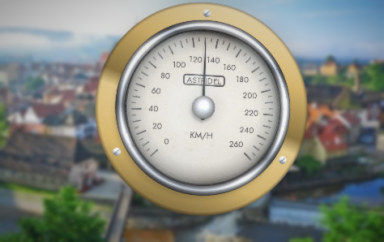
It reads 130,km/h
